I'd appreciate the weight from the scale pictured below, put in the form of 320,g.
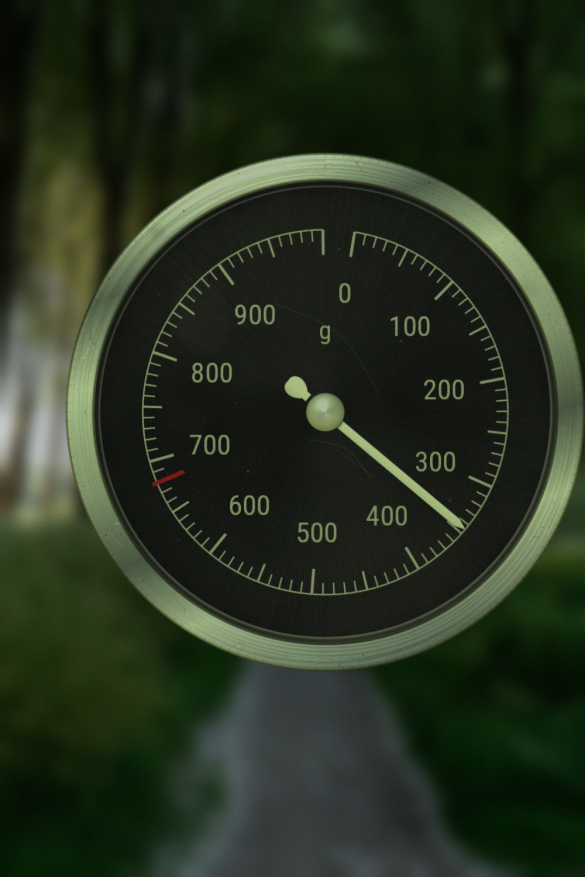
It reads 345,g
